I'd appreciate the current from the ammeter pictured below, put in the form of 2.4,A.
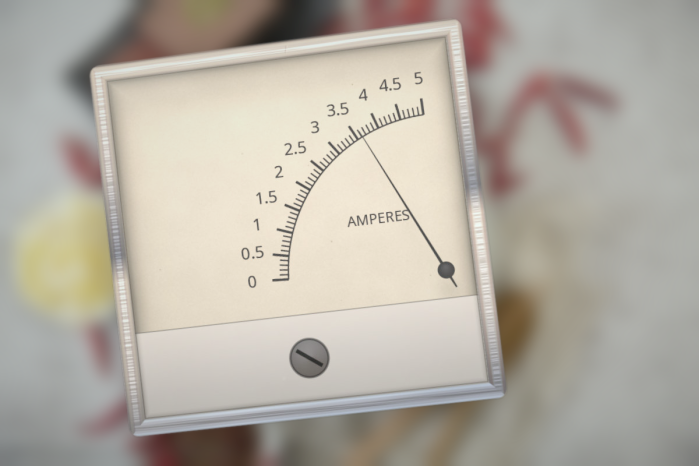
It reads 3.6,A
